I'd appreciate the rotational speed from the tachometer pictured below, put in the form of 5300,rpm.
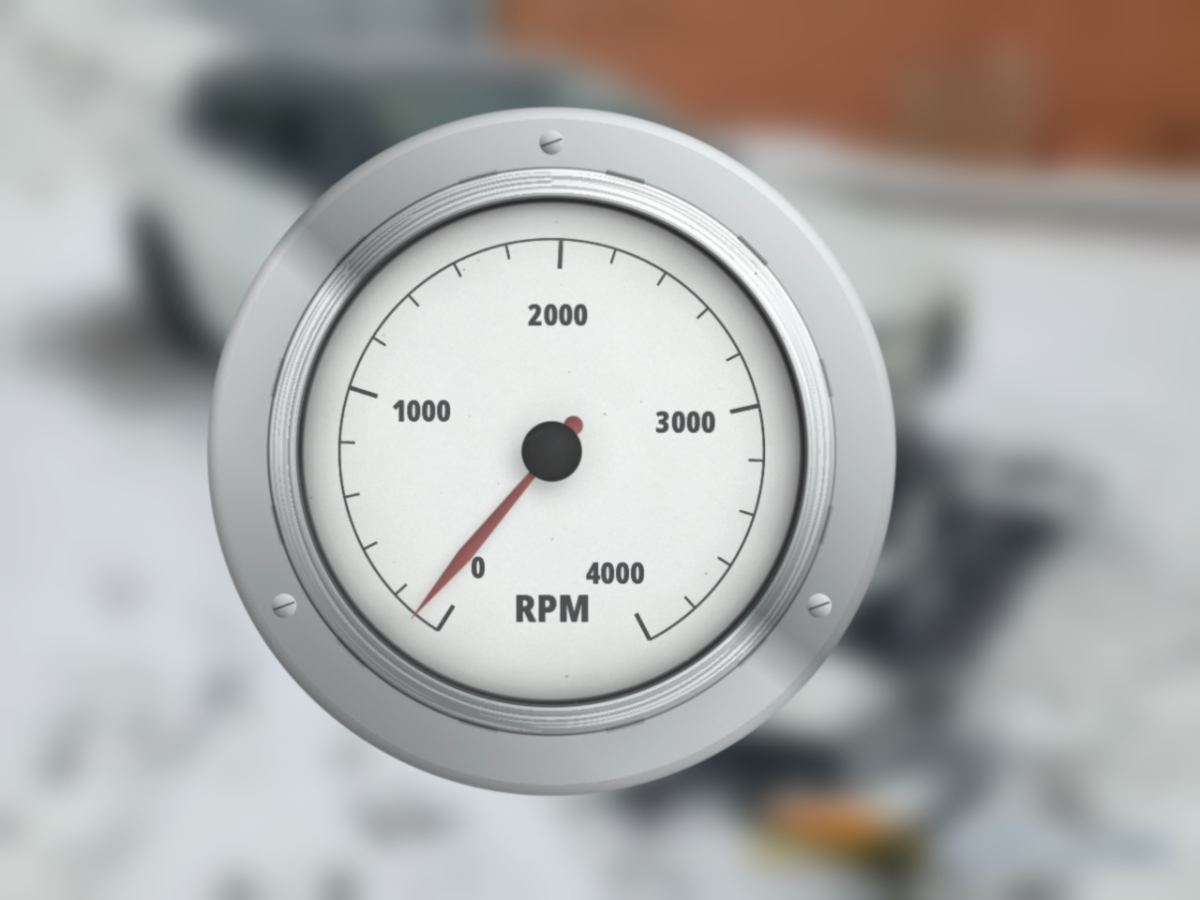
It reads 100,rpm
